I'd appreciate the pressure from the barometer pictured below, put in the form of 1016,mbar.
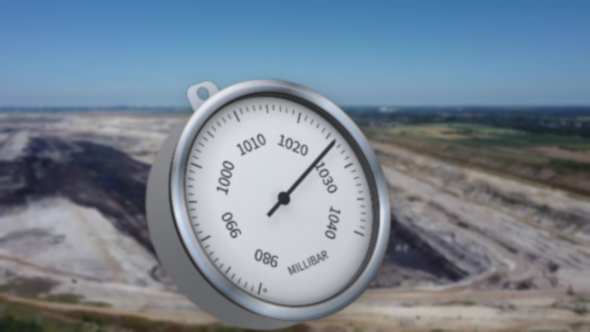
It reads 1026,mbar
